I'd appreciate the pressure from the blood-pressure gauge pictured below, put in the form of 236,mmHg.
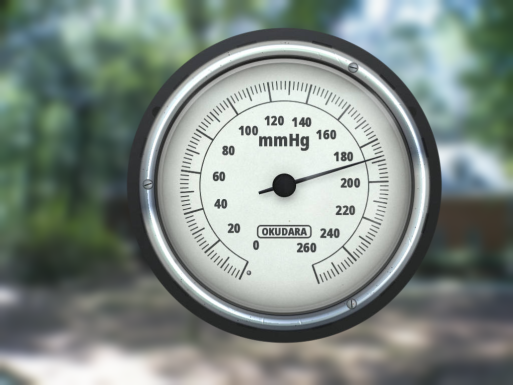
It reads 188,mmHg
